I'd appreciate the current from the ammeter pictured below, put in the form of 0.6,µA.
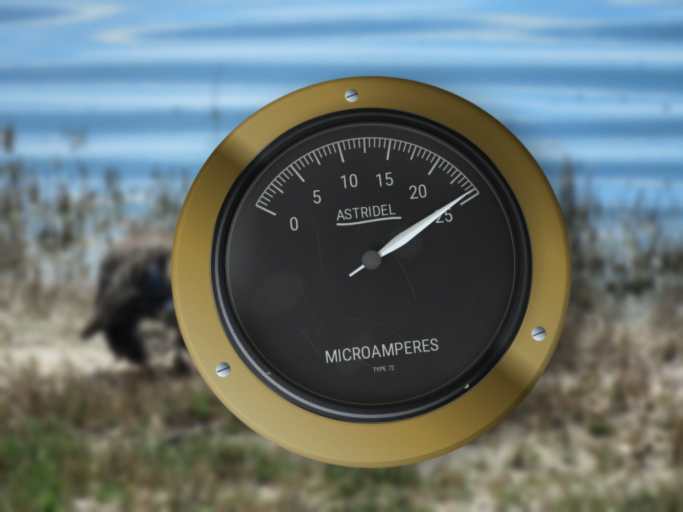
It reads 24.5,µA
